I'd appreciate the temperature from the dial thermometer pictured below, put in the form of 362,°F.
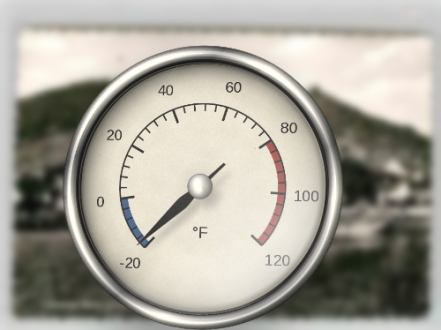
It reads -18,°F
